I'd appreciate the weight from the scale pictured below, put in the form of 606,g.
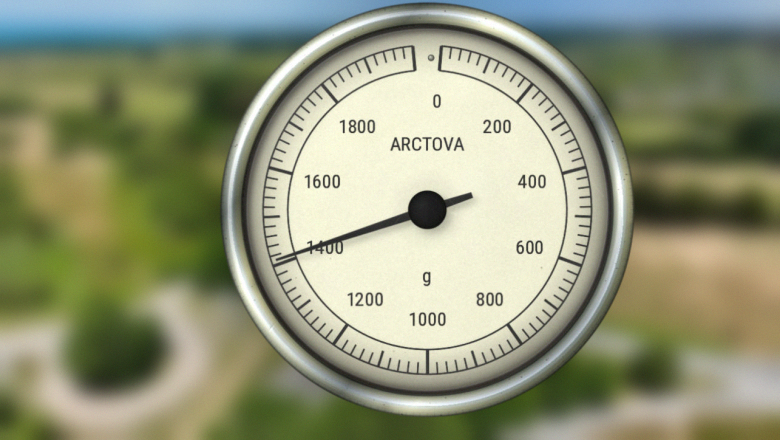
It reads 1410,g
